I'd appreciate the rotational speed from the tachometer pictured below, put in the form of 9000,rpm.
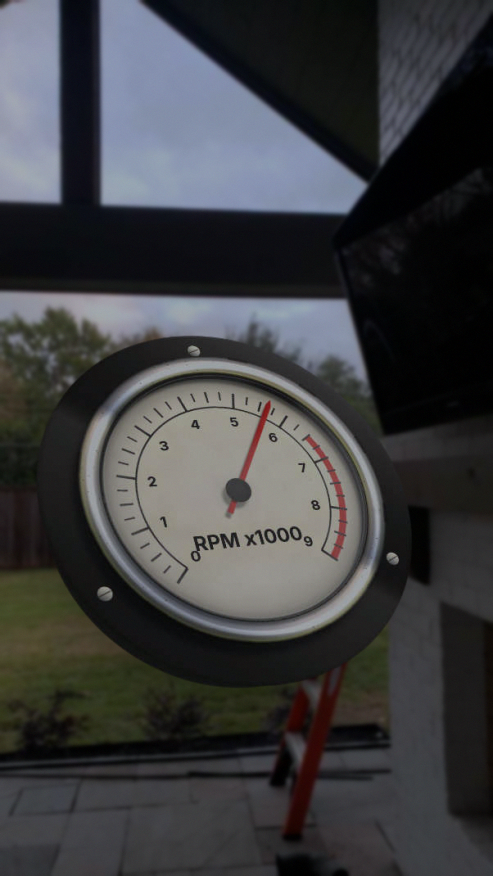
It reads 5625,rpm
